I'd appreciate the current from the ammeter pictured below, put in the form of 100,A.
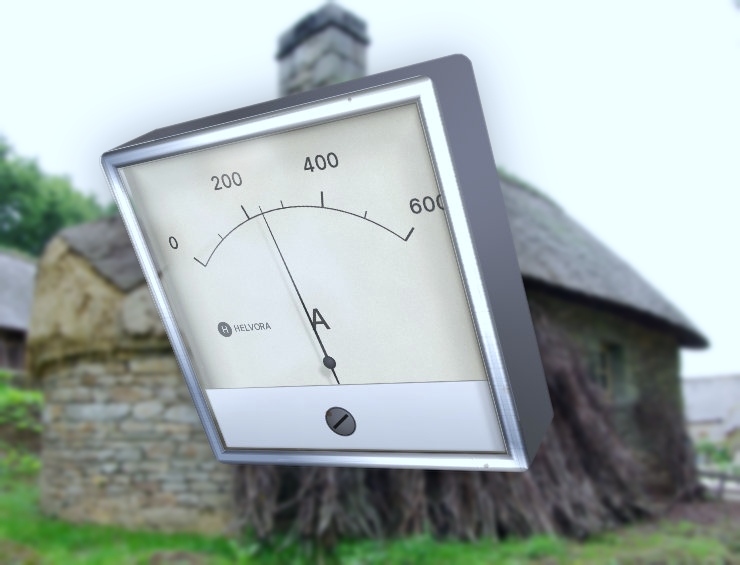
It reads 250,A
